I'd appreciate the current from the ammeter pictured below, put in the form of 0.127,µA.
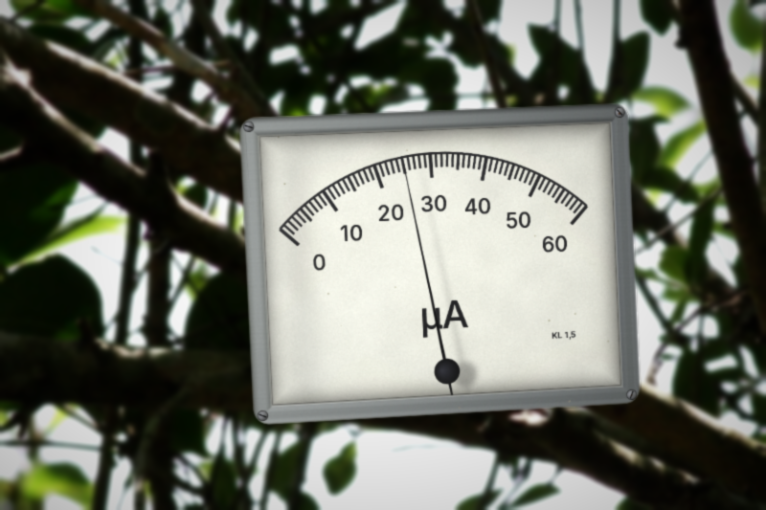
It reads 25,µA
